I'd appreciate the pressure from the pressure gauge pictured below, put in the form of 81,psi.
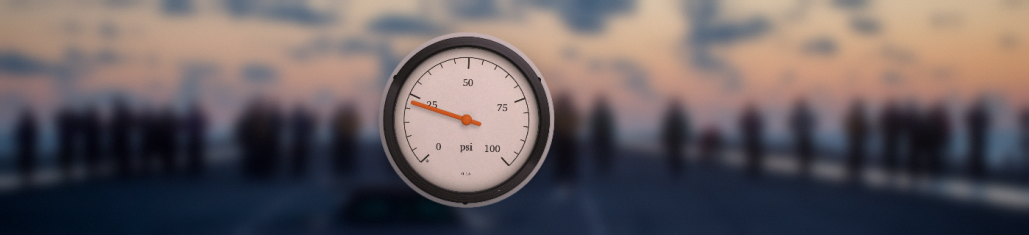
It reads 22.5,psi
